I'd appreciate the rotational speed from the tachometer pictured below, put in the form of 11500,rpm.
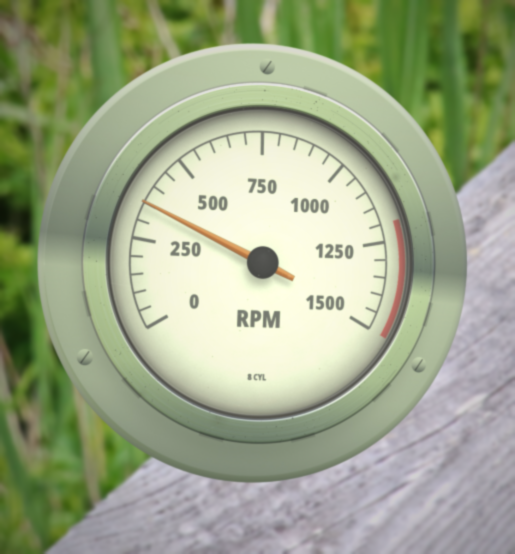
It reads 350,rpm
